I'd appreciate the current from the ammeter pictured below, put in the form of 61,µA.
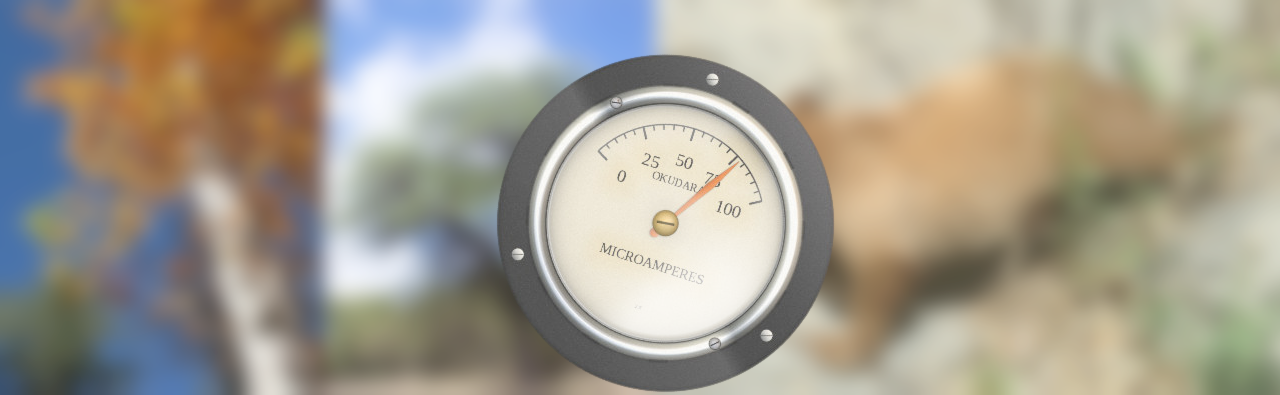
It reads 77.5,µA
